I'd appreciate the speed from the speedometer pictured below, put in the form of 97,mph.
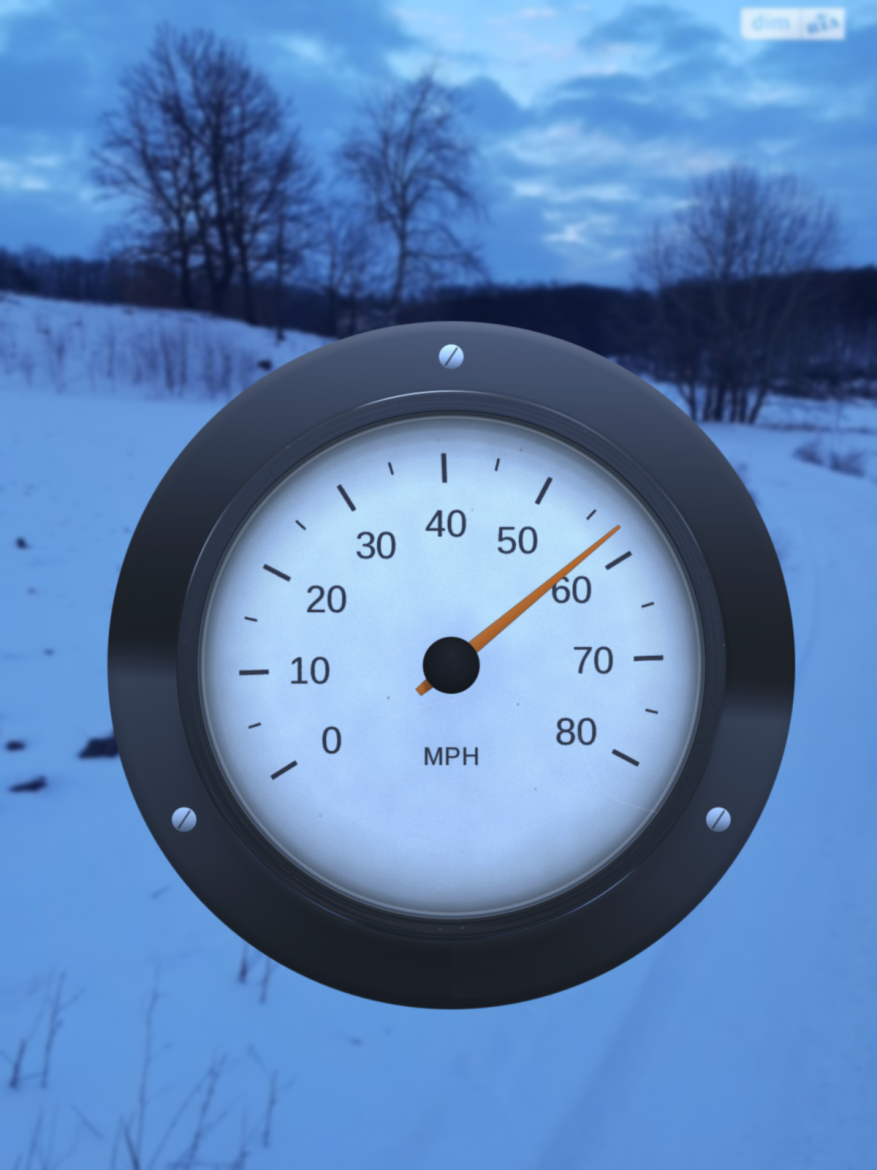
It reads 57.5,mph
